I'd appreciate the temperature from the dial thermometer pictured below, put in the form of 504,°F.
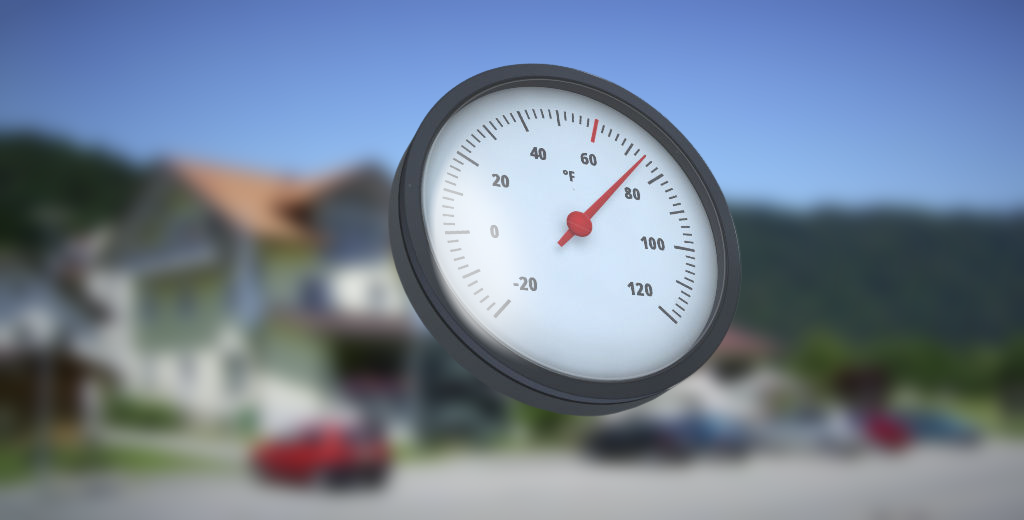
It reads 74,°F
